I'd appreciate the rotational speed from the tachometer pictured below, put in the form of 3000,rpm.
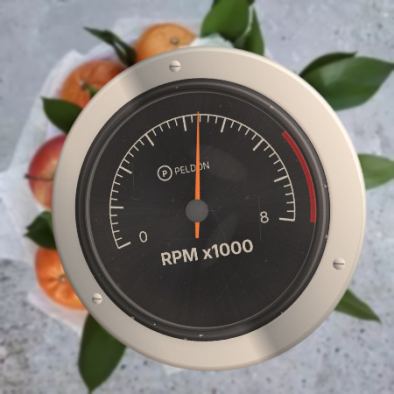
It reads 4400,rpm
